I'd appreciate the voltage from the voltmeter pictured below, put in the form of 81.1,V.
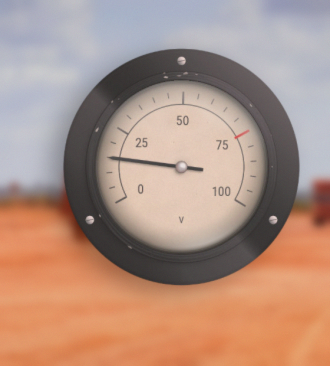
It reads 15,V
